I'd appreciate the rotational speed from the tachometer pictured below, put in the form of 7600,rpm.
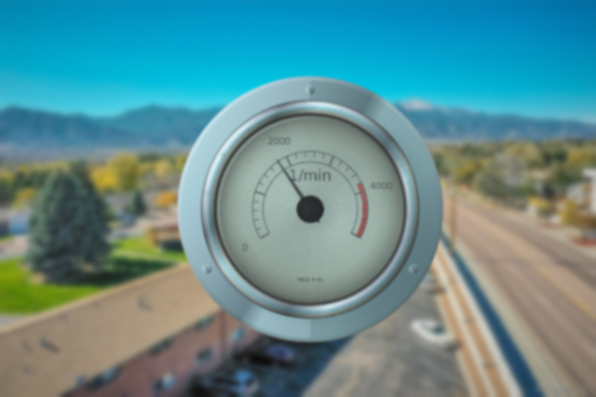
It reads 1800,rpm
